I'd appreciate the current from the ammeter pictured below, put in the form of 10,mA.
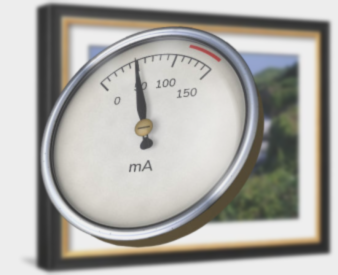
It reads 50,mA
